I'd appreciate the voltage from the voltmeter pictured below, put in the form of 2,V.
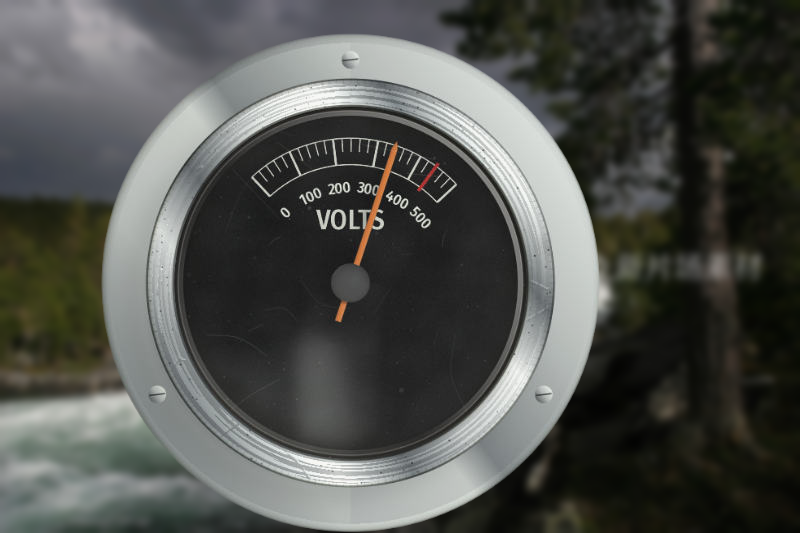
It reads 340,V
